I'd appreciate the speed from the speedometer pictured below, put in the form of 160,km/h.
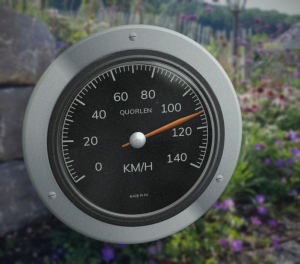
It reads 112,km/h
